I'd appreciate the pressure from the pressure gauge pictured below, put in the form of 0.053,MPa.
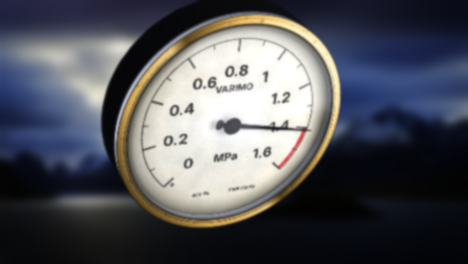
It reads 1.4,MPa
